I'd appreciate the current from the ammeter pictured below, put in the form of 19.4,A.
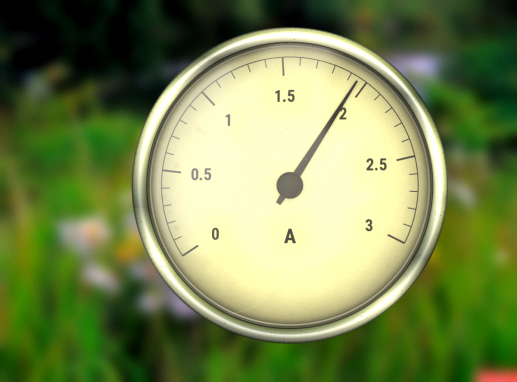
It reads 1.95,A
